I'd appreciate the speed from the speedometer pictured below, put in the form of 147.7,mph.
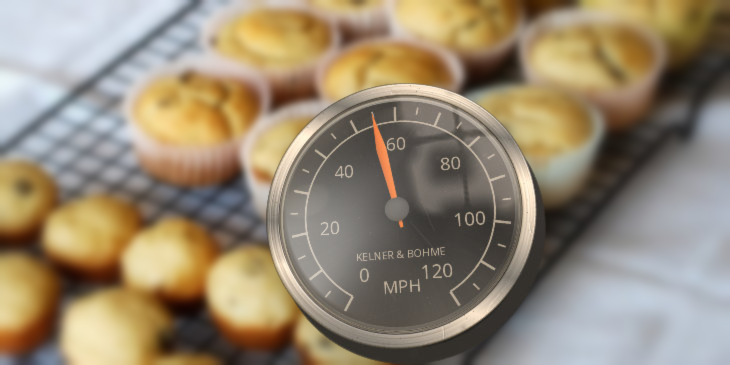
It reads 55,mph
